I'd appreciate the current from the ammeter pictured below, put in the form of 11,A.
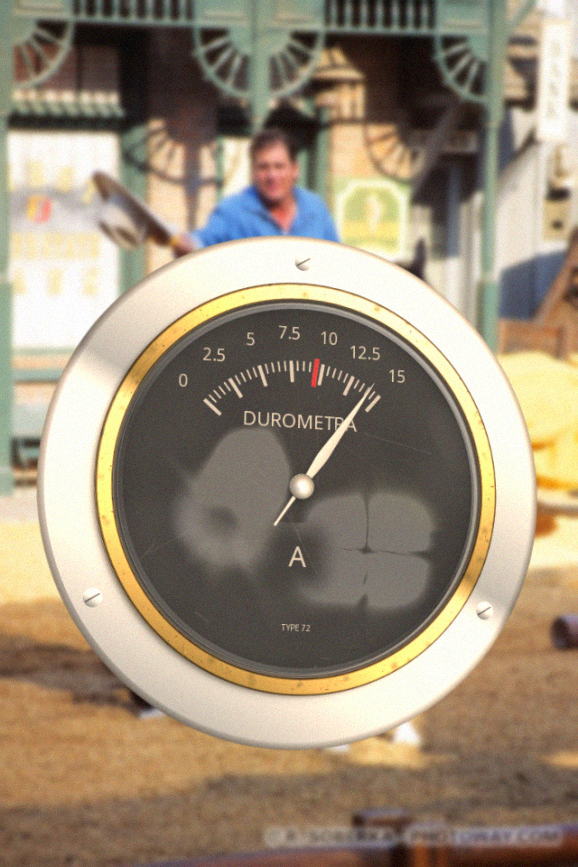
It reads 14,A
